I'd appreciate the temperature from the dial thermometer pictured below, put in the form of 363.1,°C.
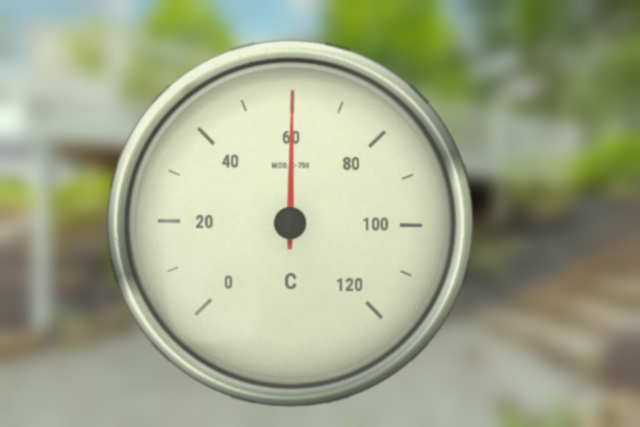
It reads 60,°C
